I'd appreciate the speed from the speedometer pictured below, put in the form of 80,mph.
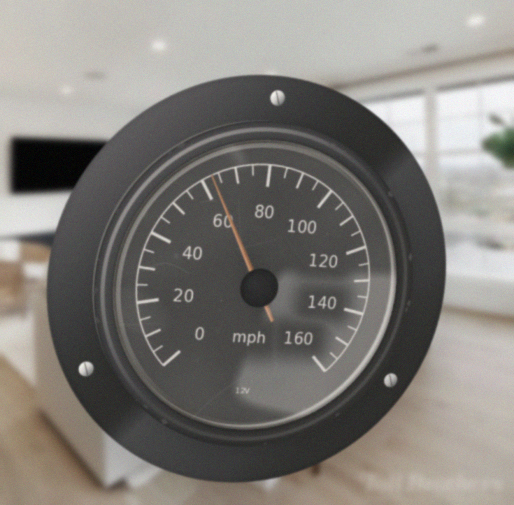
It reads 62.5,mph
